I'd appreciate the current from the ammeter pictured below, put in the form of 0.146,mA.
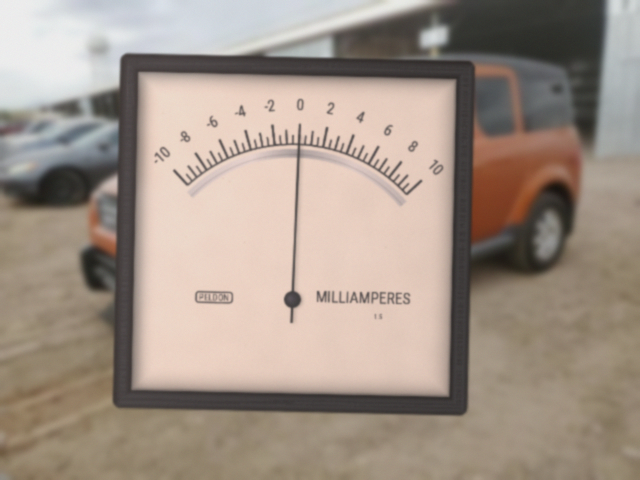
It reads 0,mA
